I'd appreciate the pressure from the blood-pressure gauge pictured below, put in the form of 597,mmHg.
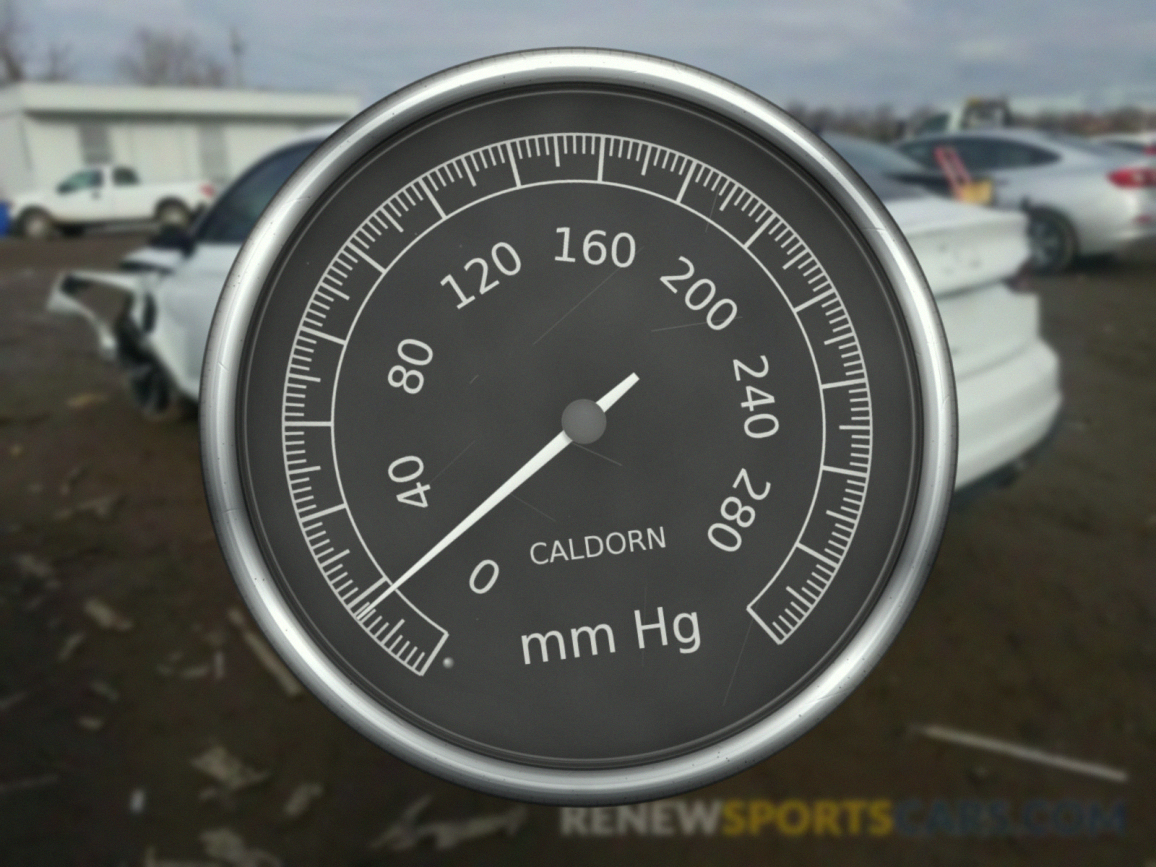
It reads 17,mmHg
